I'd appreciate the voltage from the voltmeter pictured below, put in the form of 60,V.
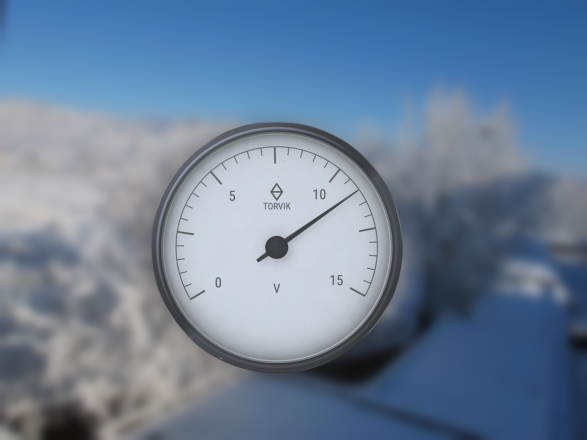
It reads 11,V
